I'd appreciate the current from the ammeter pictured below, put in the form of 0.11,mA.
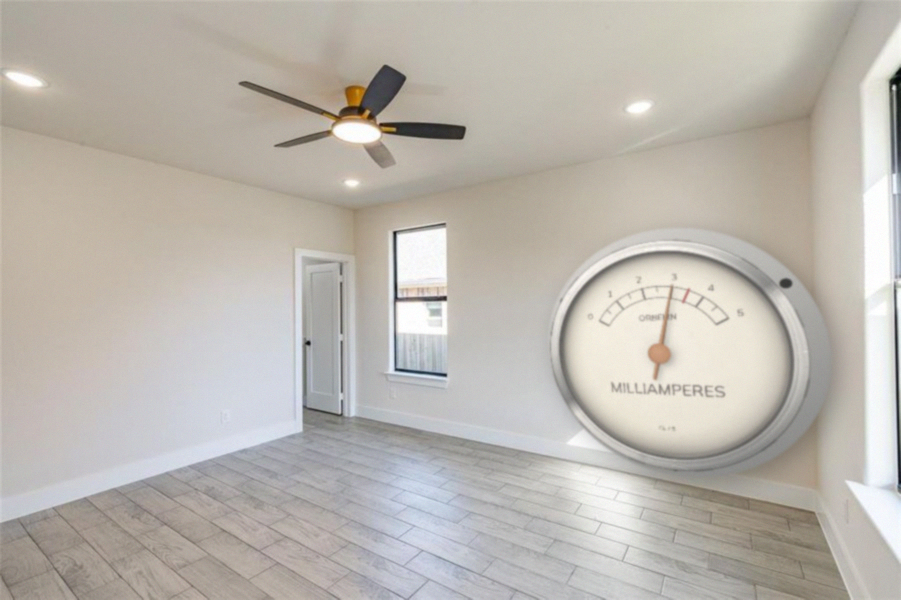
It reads 3,mA
